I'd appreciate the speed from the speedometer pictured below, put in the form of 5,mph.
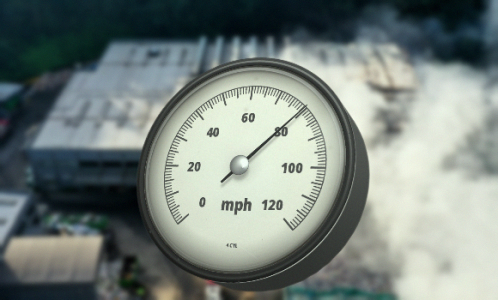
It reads 80,mph
